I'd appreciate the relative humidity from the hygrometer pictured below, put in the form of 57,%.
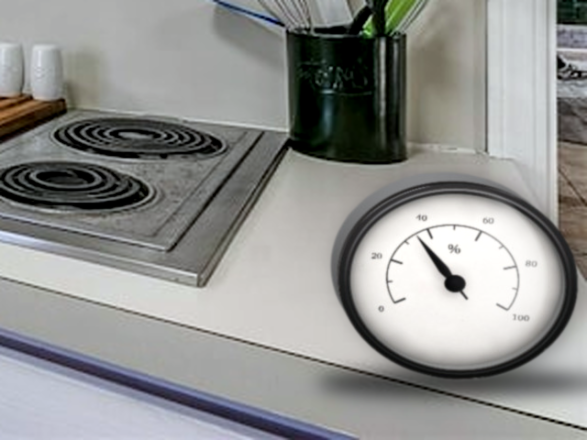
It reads 35,%
